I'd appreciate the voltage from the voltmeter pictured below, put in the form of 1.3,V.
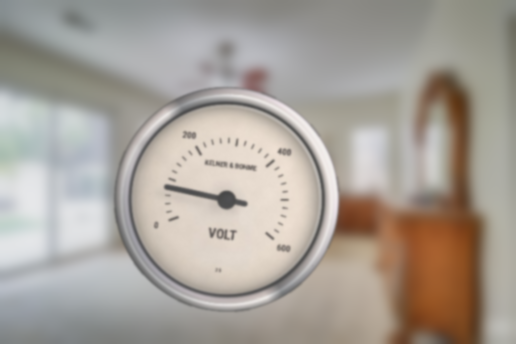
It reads 80,V
